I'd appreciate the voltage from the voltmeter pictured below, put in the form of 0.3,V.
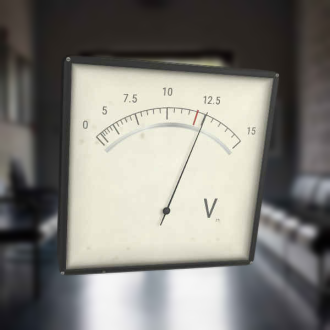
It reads 12.5,V
